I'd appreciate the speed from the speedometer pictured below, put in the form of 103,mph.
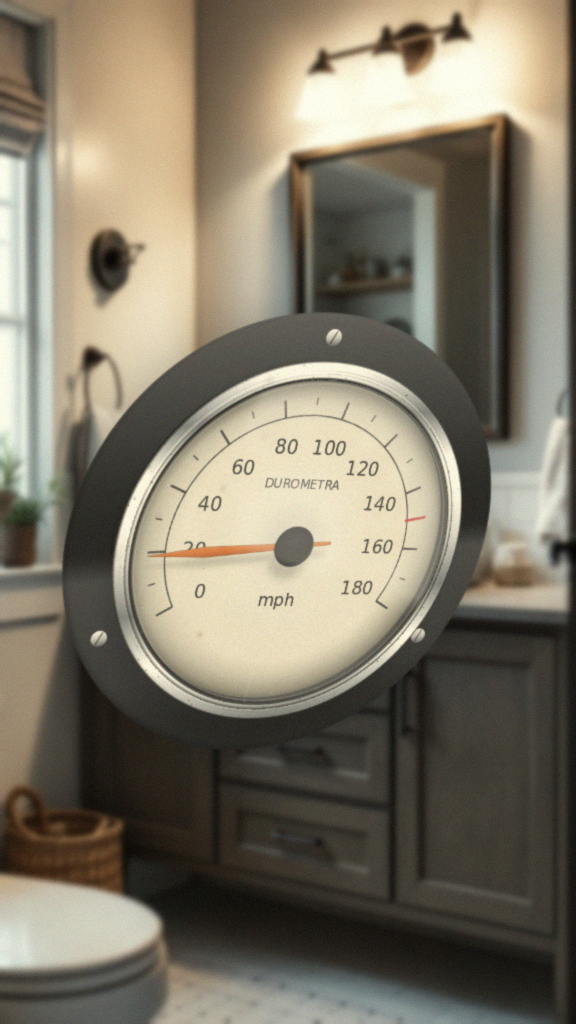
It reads 20,mph
